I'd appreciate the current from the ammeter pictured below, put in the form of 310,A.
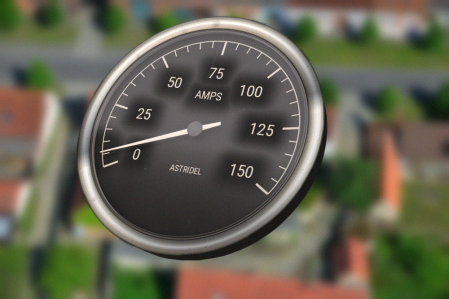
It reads 5,A
